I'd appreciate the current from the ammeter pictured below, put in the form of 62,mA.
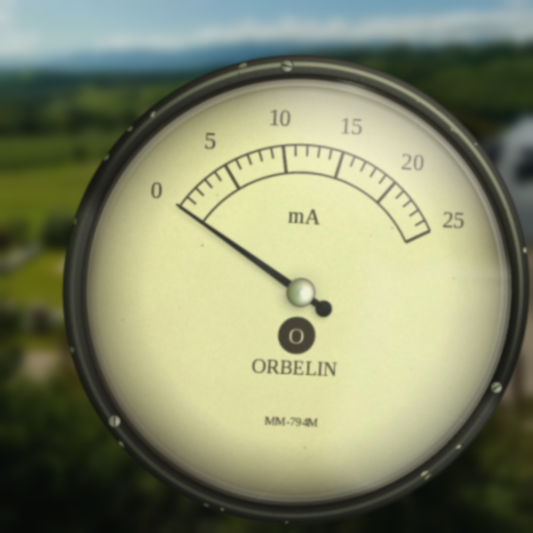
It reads 0,mA
